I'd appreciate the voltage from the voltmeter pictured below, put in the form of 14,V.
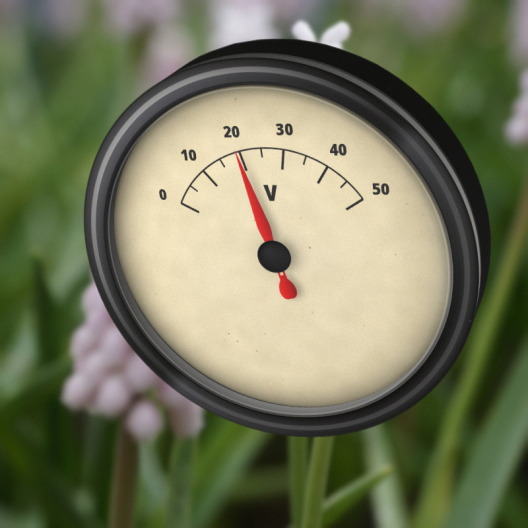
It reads 20,V
